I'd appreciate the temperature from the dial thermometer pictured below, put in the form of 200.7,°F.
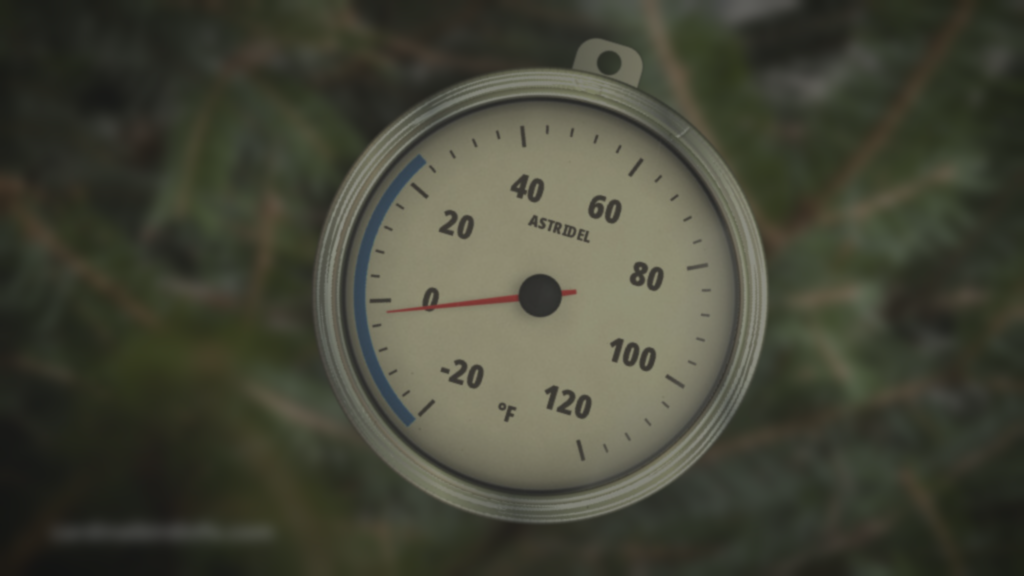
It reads -2,°F
